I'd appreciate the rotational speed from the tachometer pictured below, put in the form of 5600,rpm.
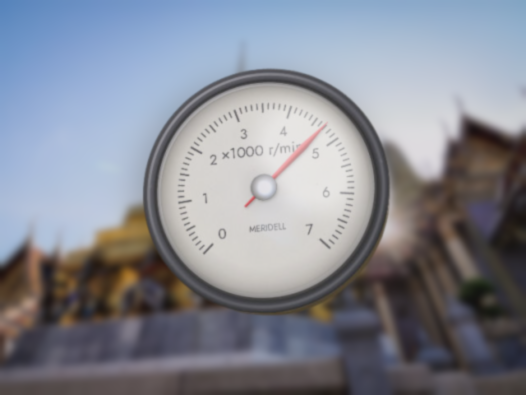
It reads 4700,rpm
